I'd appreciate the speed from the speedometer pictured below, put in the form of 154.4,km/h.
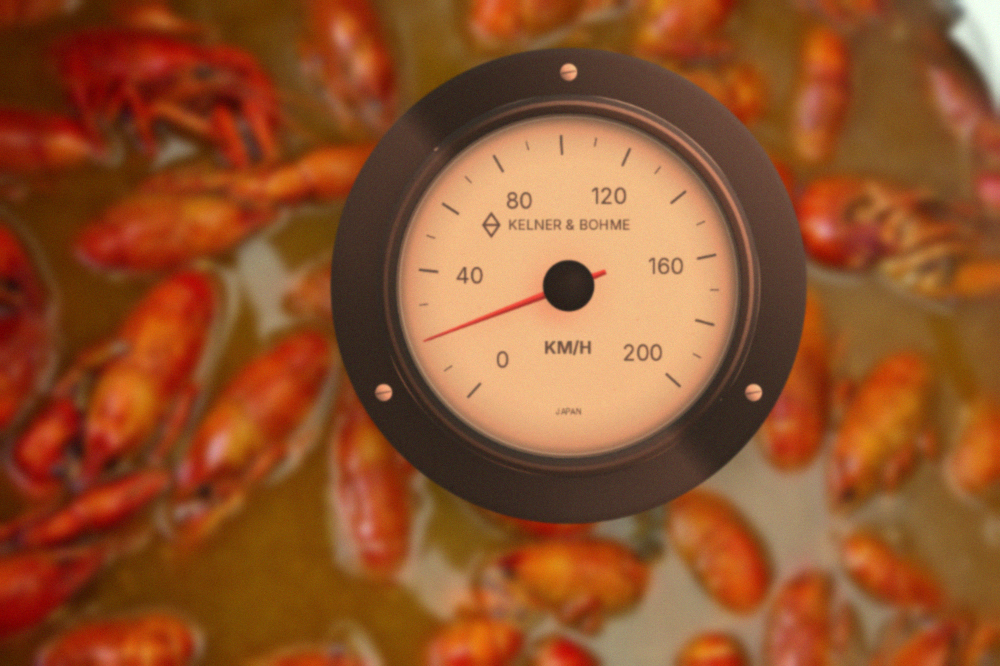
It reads 20,km/h
